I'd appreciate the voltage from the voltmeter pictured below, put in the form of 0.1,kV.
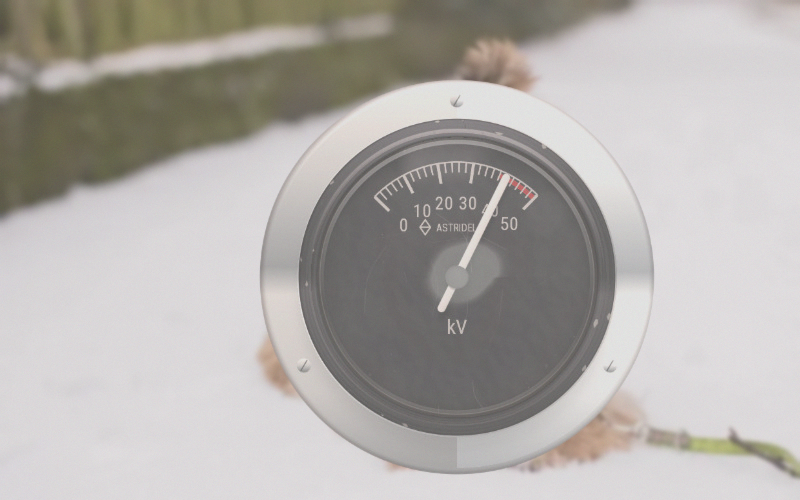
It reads 40,kV
